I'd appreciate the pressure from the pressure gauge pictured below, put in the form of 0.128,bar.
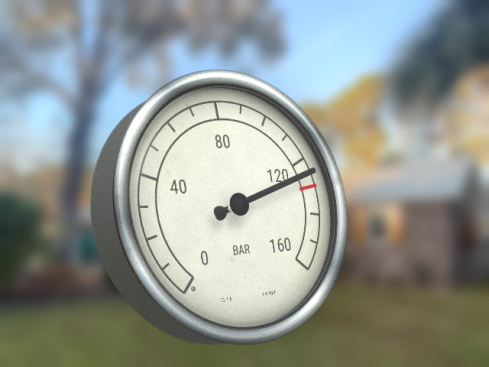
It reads 125,bar
